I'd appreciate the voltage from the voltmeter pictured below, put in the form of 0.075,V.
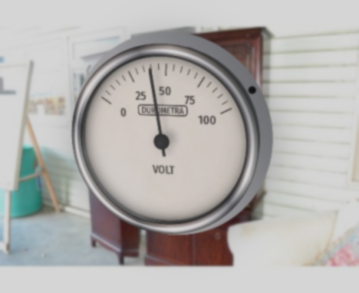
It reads 40,V
